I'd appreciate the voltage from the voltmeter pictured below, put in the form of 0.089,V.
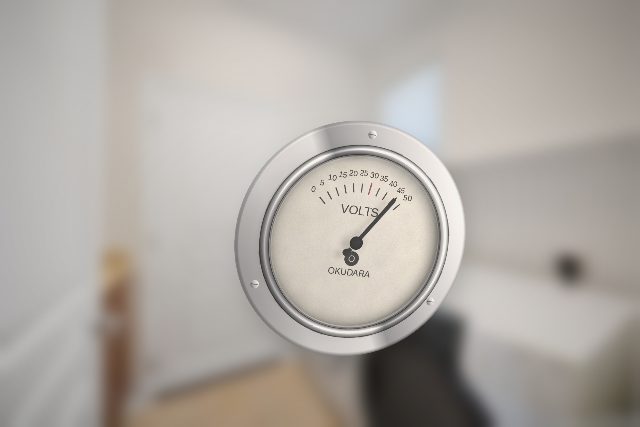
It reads 45,V
